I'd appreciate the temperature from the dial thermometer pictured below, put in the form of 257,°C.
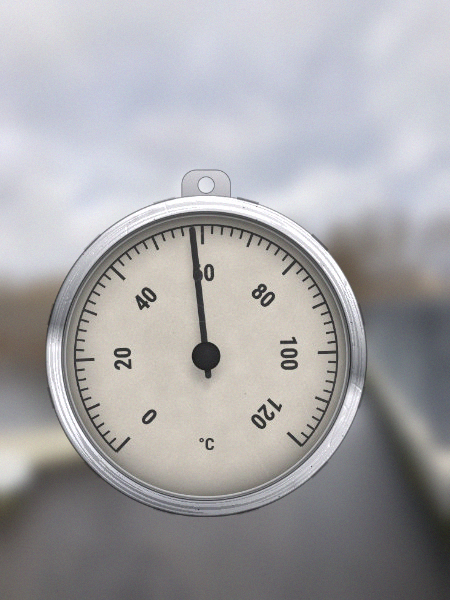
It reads 58,°C
